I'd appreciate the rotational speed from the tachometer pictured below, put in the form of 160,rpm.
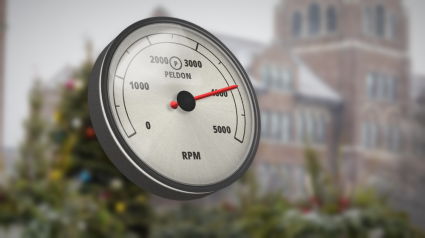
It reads 4000,rpm
